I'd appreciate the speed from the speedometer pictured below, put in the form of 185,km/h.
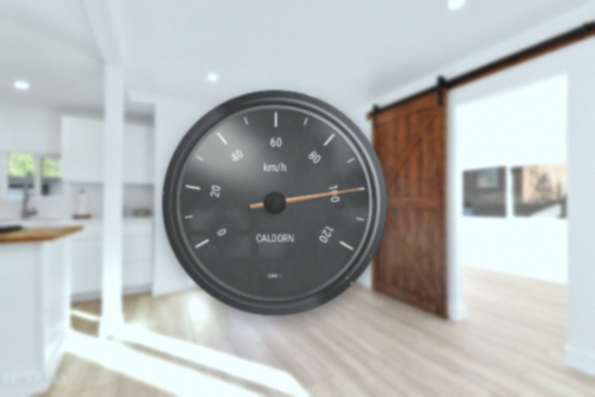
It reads 100,km/h
